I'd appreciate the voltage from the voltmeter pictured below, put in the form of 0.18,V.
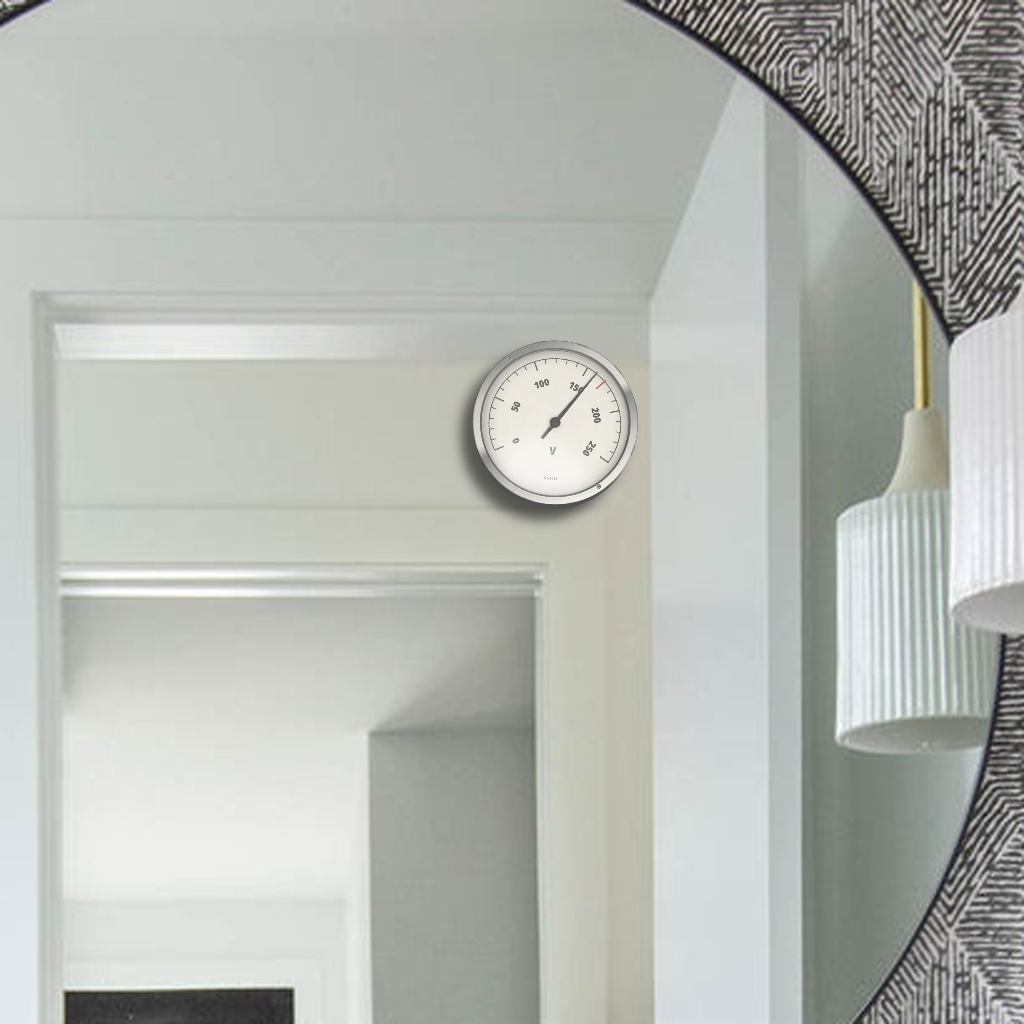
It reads 160,V
